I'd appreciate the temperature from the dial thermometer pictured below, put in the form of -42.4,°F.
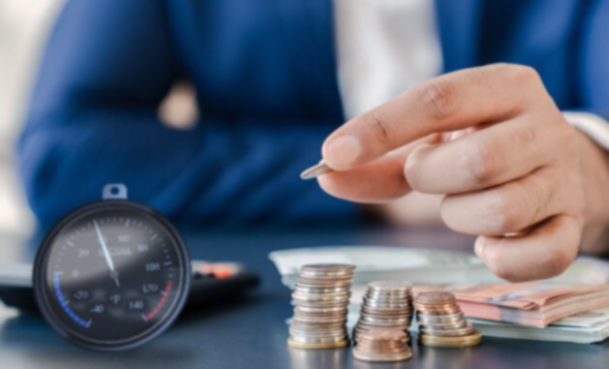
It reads 40,°F
